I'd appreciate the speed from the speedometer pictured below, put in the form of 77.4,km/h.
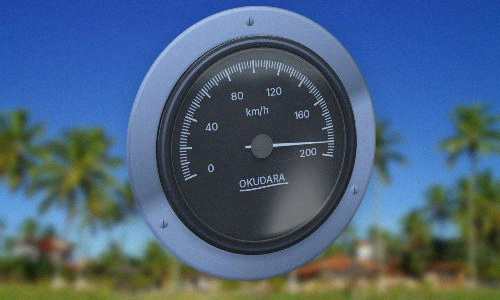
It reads 190,km/h
